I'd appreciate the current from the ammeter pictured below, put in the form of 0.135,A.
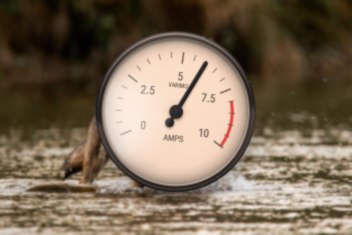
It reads 6,A
